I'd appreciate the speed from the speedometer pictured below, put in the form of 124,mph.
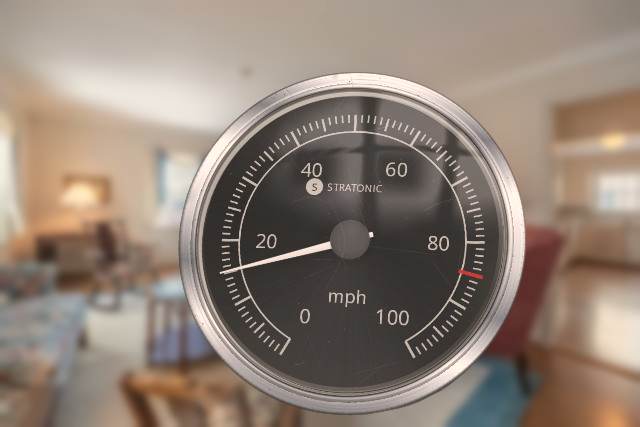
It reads 15,mph
